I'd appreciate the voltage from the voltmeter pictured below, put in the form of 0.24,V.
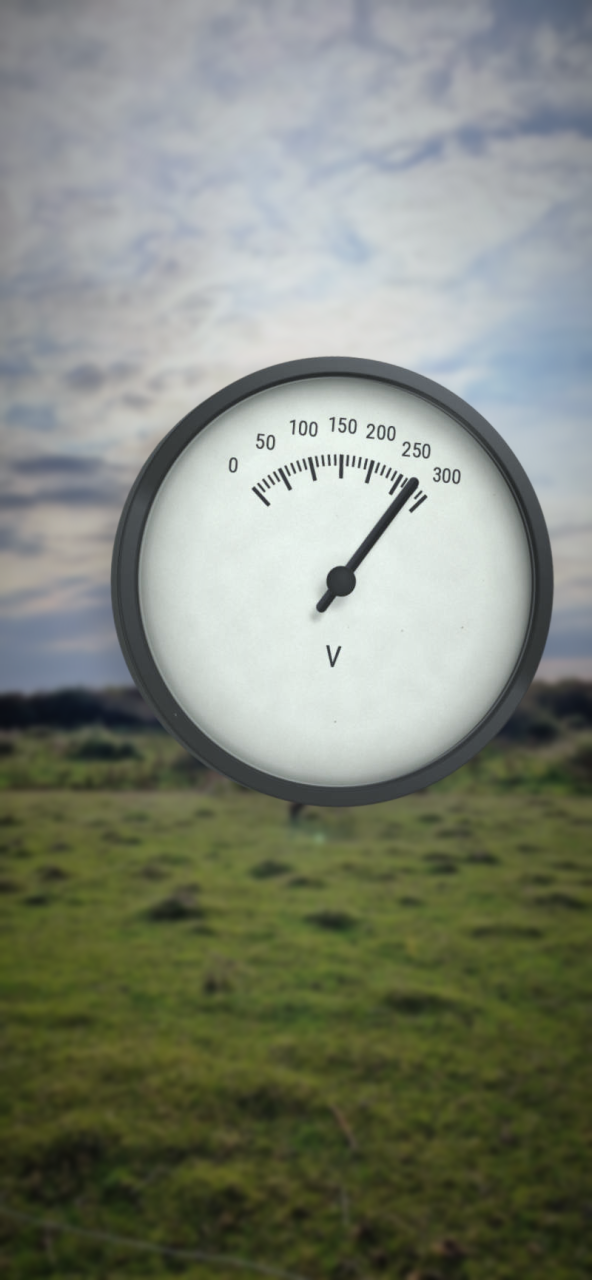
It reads 270,V
